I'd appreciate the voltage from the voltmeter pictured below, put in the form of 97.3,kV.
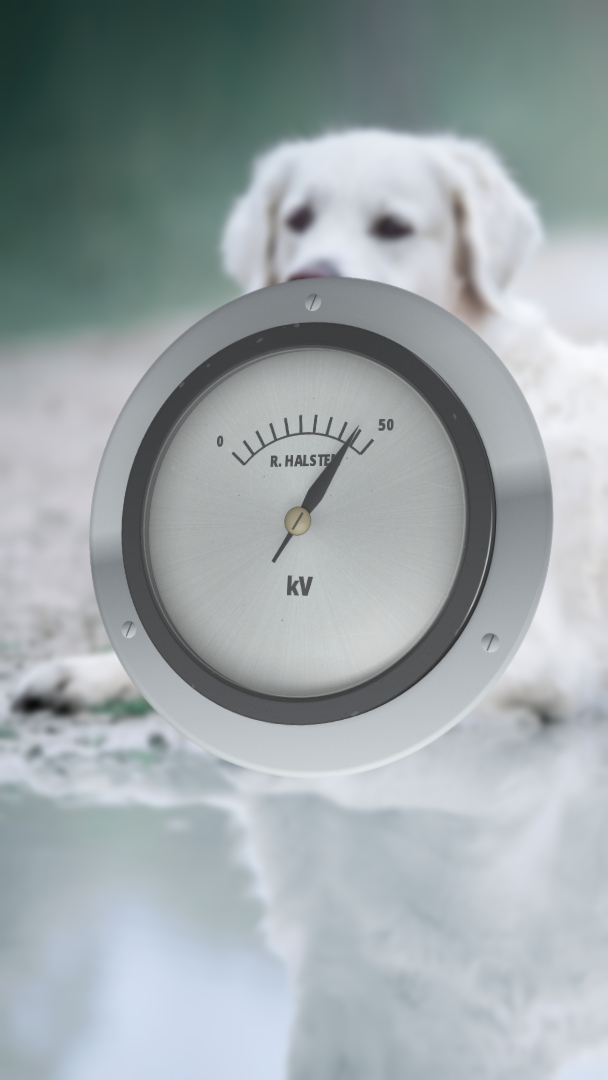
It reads 45,kV
